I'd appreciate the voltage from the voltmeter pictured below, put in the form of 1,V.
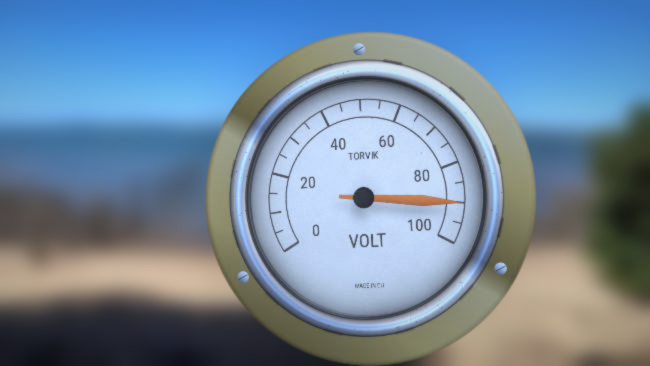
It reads 90,V
